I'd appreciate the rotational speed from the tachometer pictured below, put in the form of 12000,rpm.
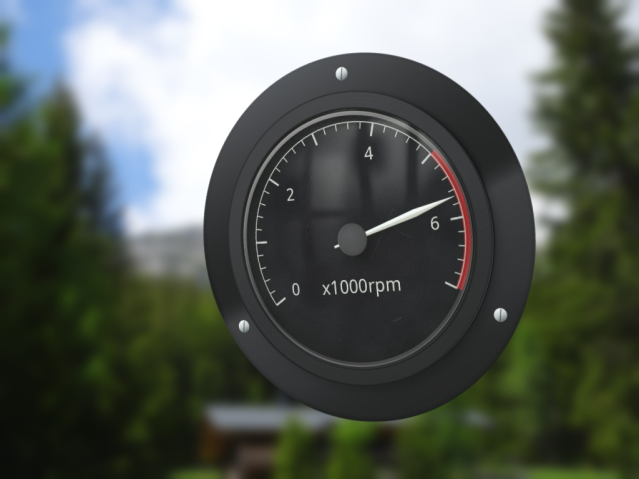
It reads 5700,rpm
